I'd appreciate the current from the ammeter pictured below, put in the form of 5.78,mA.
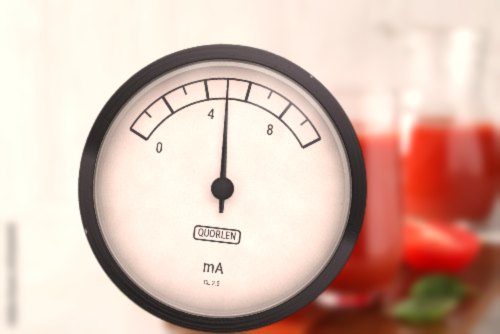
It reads 5,mA
